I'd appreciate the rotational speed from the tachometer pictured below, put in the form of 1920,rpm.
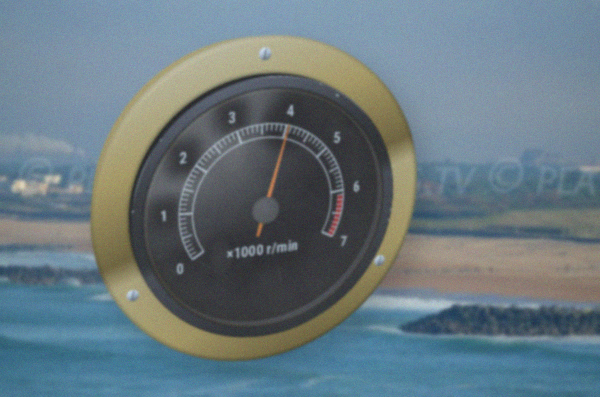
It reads 4000,rpm
